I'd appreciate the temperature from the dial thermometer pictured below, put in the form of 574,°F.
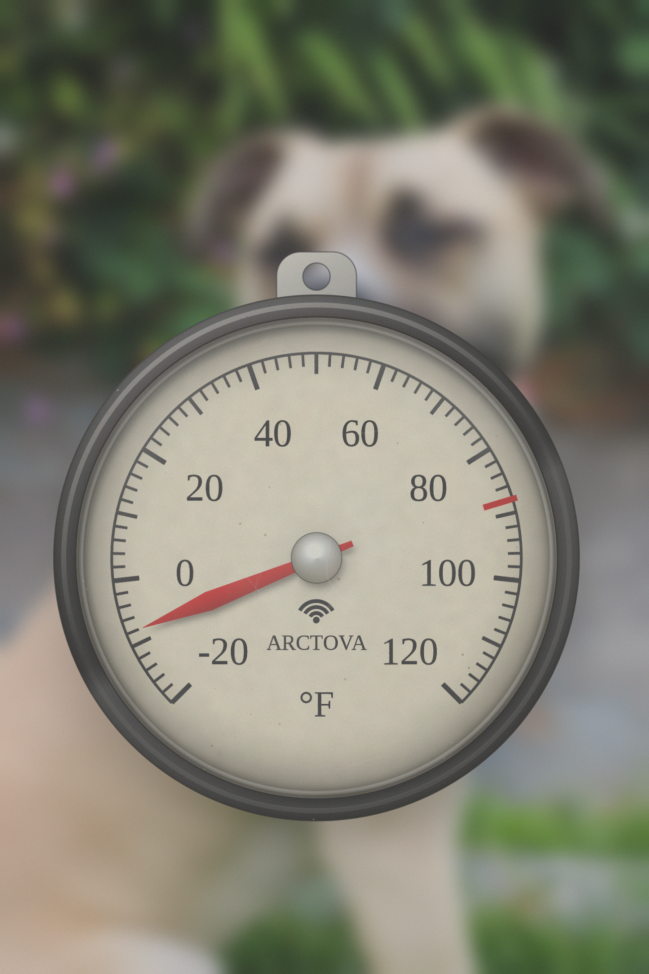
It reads -8,°F
